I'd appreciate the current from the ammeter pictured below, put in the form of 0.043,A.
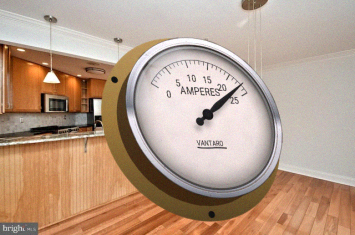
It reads 23,A
